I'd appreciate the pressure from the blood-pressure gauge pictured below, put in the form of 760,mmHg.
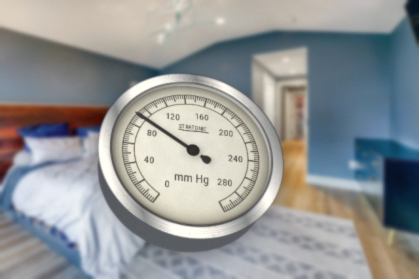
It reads 90,mmHg
